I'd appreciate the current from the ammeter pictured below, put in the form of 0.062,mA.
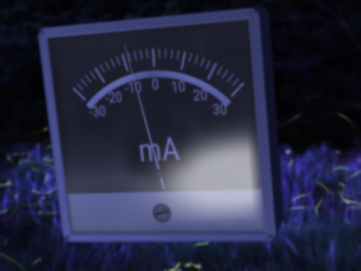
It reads -8,mA
